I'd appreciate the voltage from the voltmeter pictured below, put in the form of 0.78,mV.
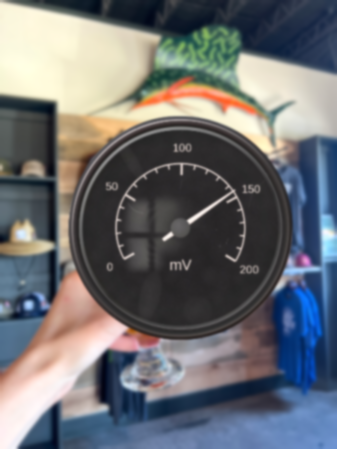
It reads 145,mV
